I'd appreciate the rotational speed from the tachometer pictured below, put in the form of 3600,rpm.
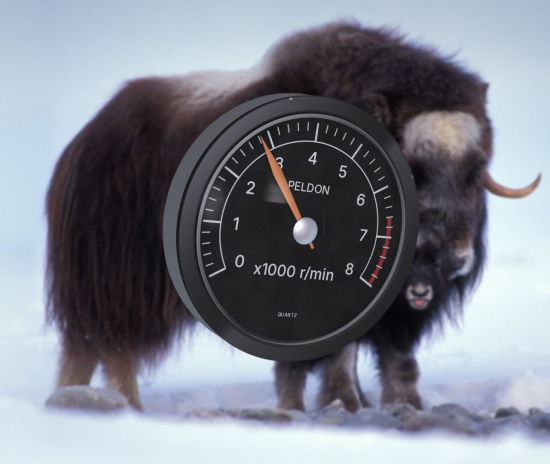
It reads 2800,rpm
